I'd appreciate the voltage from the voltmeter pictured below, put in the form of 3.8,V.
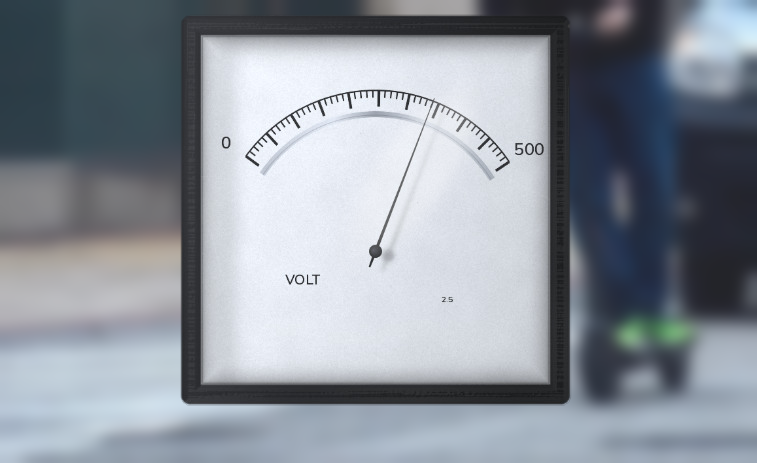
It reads 340,V
